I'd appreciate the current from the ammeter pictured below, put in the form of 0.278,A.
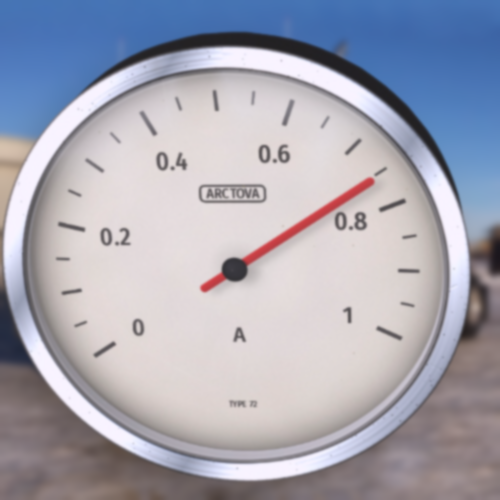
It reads 0.75,A
